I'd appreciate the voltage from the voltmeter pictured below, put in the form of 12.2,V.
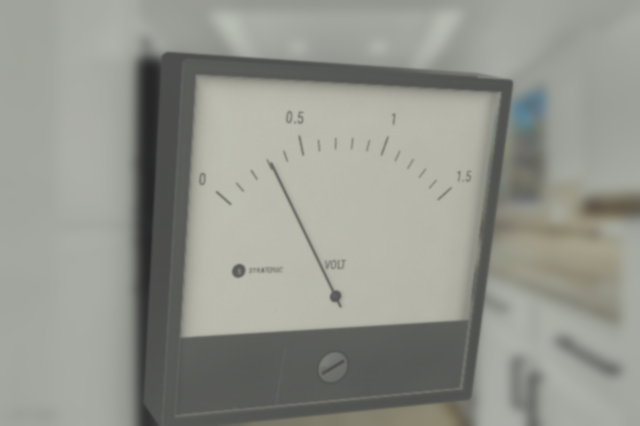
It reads 0.3,V
